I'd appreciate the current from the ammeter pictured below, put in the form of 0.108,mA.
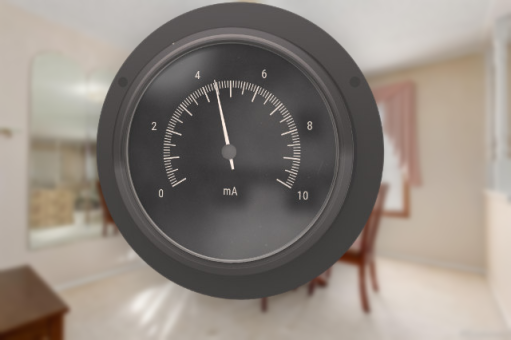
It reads 4.5,mA
